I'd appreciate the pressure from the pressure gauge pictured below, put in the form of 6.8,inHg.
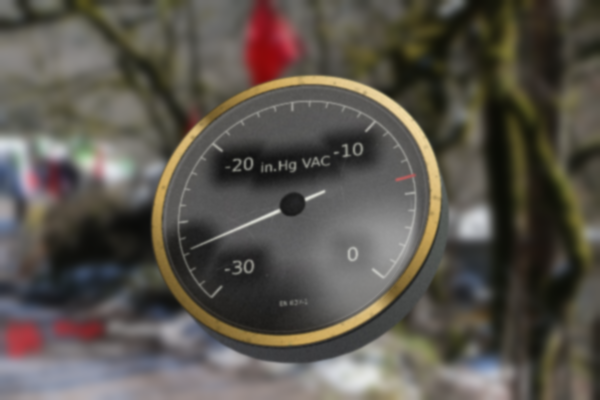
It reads -27,inHg
